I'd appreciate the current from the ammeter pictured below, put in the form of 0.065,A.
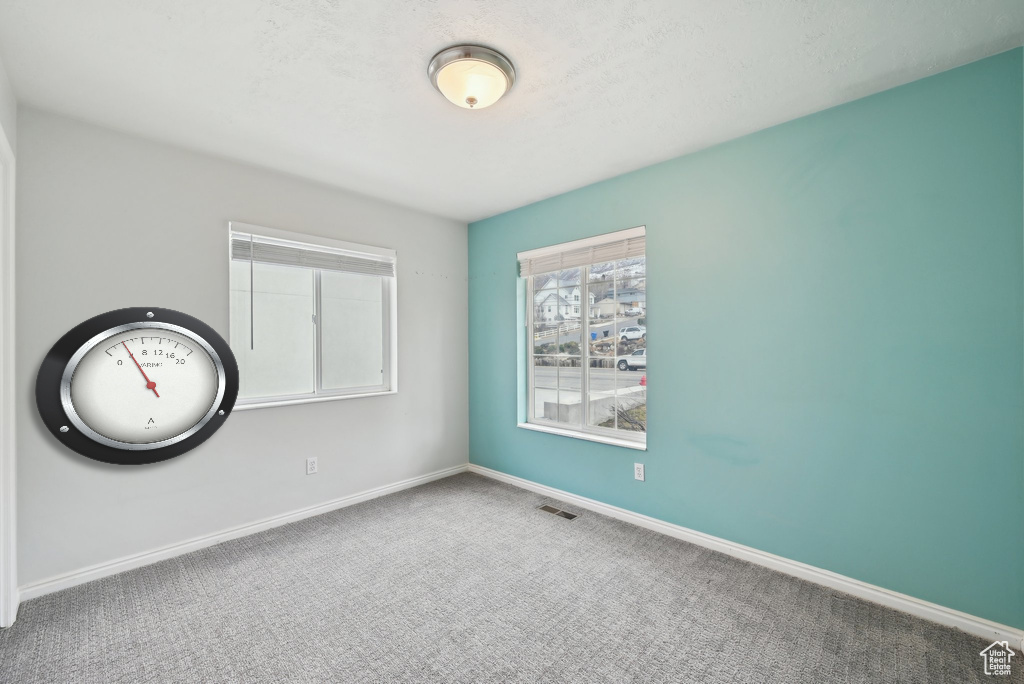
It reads 4,A
